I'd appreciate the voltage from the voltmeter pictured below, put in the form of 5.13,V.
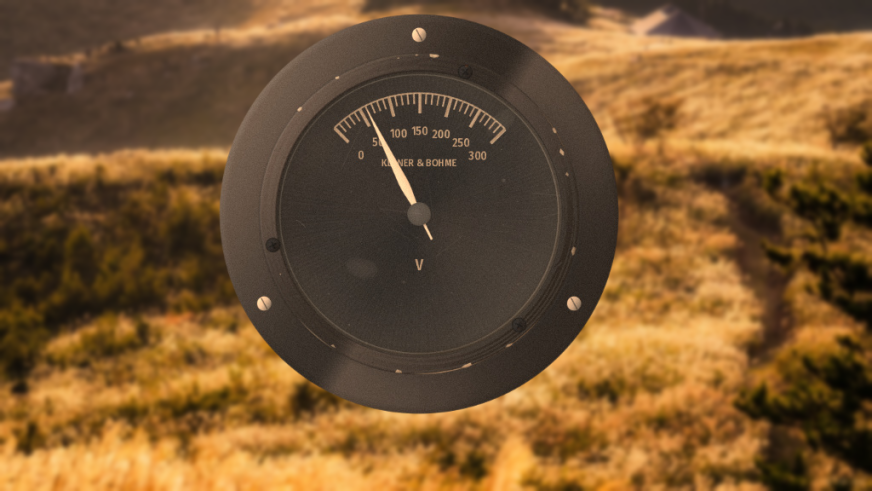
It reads 60,V
